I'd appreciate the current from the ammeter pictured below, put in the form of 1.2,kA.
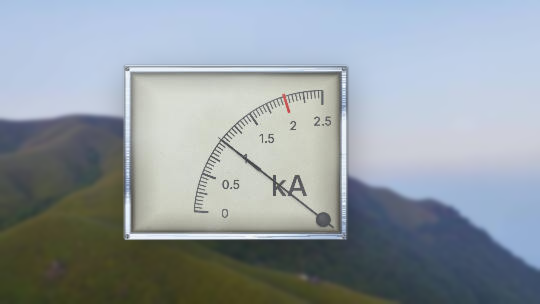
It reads 1,kA
